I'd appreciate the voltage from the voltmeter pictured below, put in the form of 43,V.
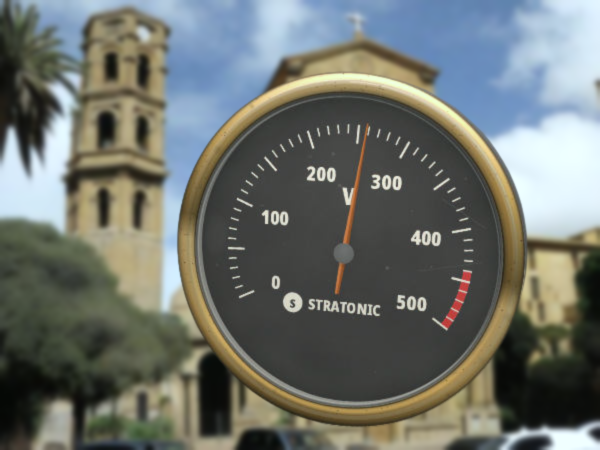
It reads 260,V
